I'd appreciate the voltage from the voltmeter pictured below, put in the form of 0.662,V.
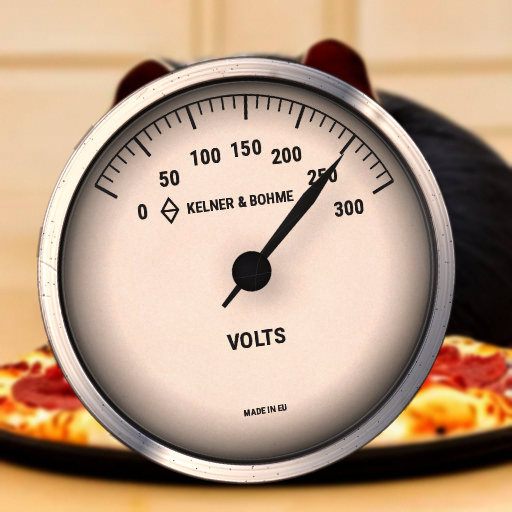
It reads 250,V
